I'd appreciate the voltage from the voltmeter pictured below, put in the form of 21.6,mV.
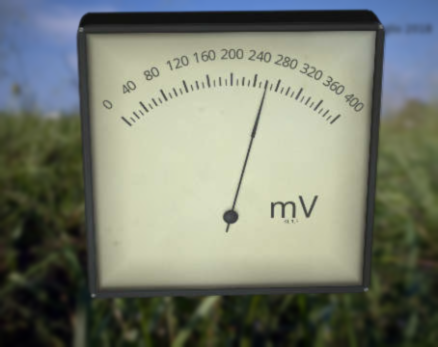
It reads 260,mV
